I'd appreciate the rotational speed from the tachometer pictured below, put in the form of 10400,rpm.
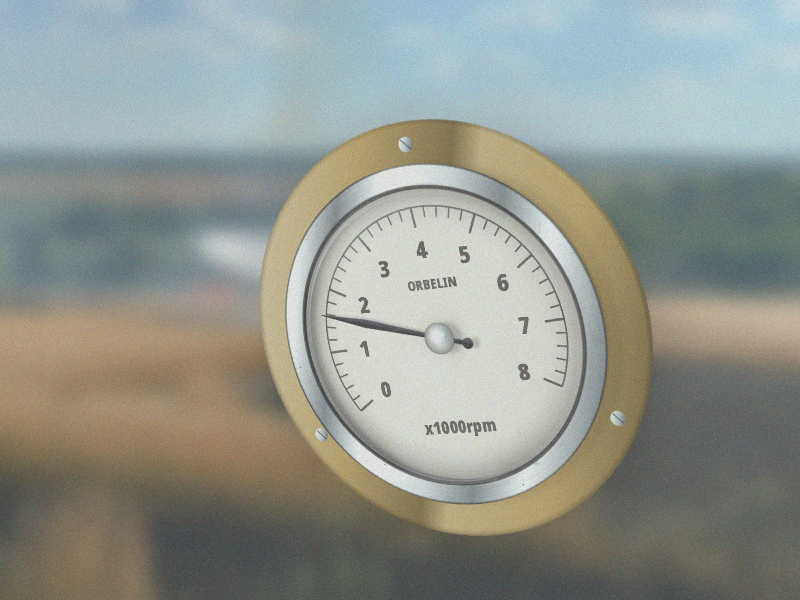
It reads 1600,rpm
